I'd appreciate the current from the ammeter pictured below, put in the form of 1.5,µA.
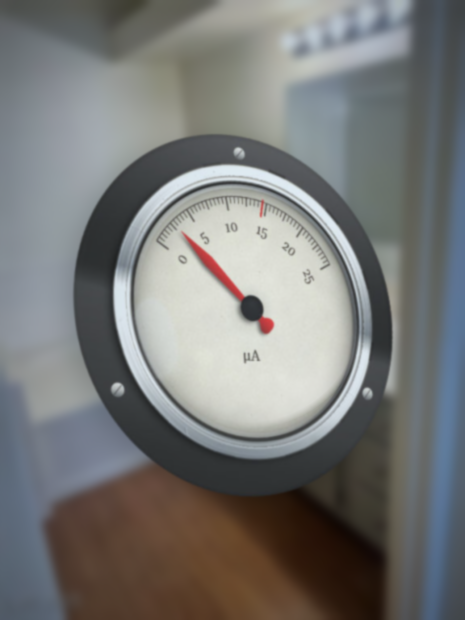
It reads 2.5,µA
